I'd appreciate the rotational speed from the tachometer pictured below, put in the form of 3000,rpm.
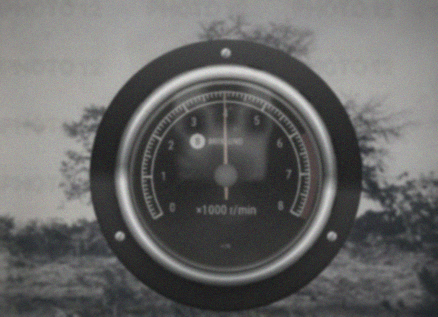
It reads 4000,rpm
